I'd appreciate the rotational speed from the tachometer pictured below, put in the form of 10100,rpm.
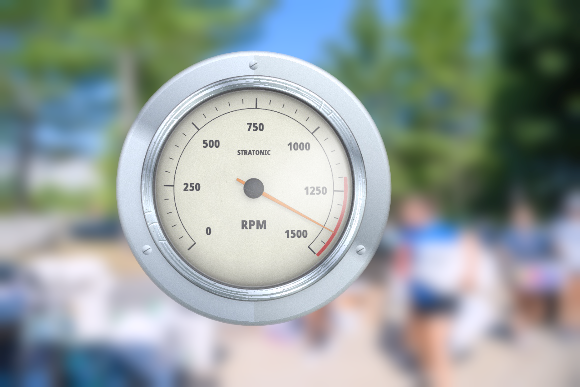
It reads 1400,rpm
